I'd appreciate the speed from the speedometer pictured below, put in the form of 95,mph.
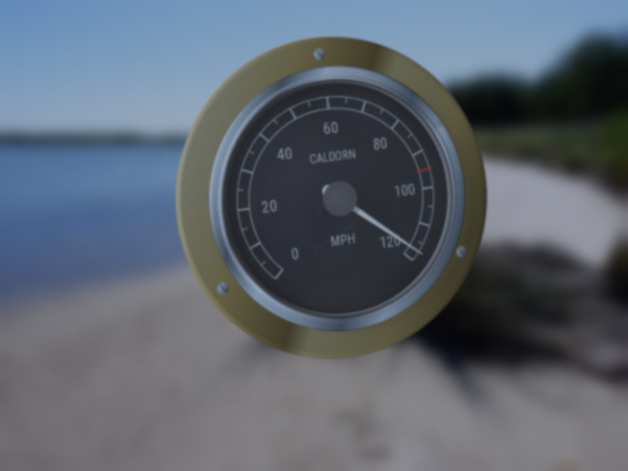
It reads 117.5,mph
